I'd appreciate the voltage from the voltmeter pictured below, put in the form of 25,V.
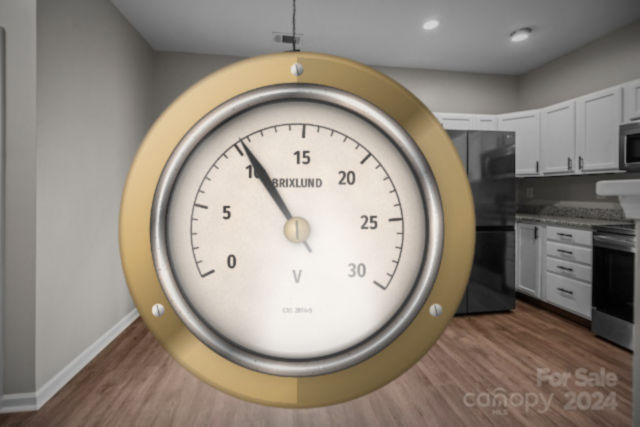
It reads 10.5,V
